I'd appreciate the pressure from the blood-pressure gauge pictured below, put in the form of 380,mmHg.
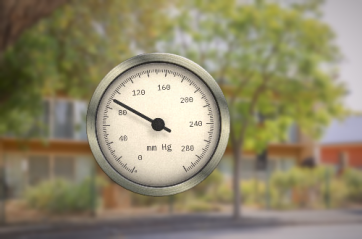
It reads 90,mmHg
